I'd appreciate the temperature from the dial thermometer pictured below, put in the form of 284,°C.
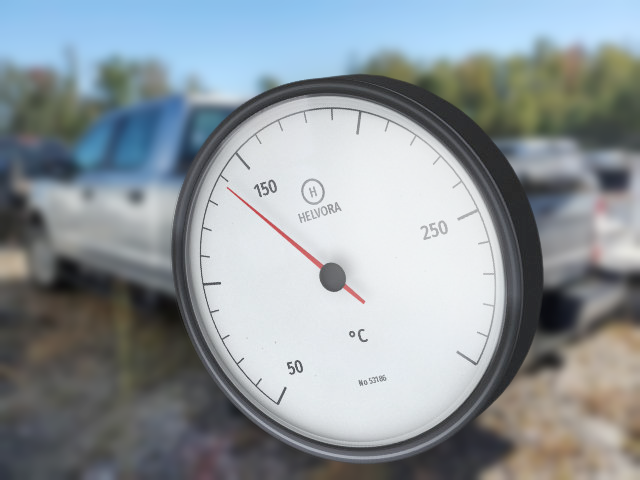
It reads 140,°C
